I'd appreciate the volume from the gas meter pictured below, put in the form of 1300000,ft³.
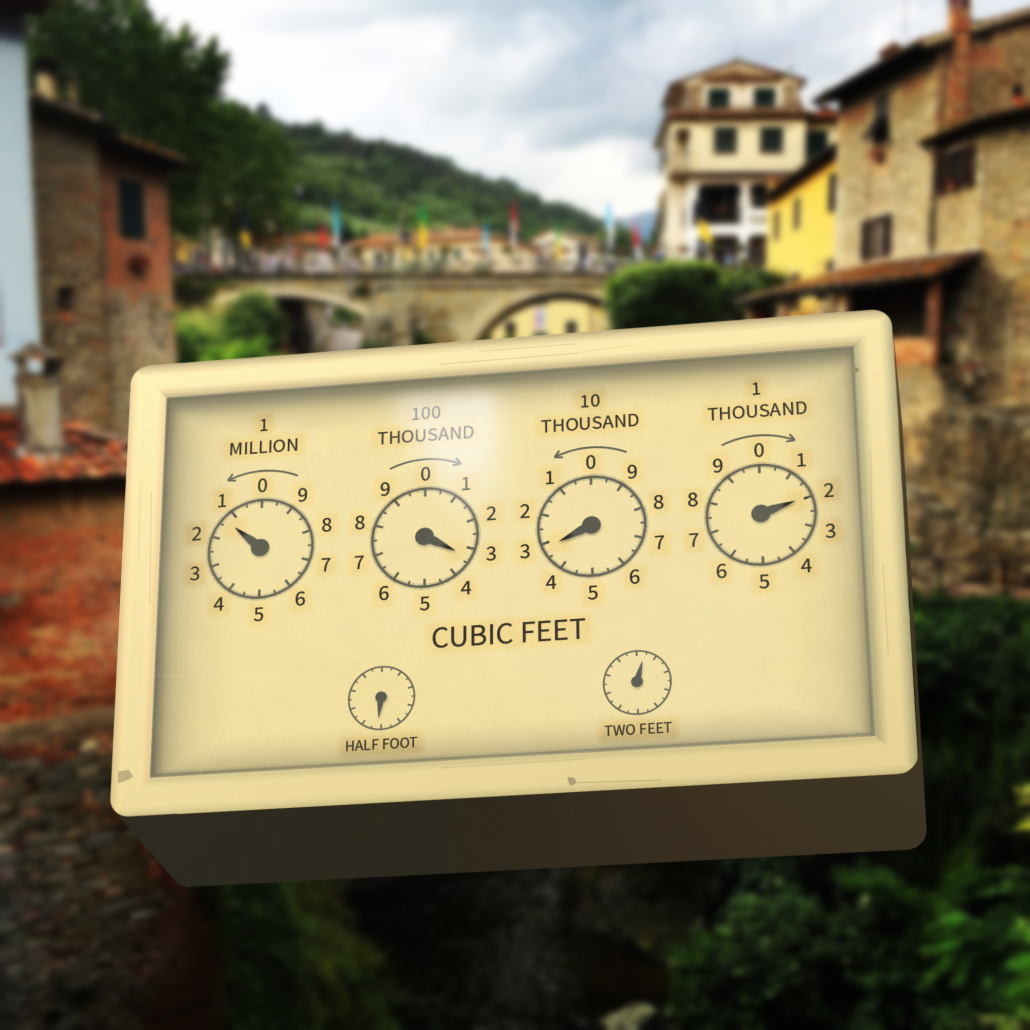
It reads 133200,ft³
